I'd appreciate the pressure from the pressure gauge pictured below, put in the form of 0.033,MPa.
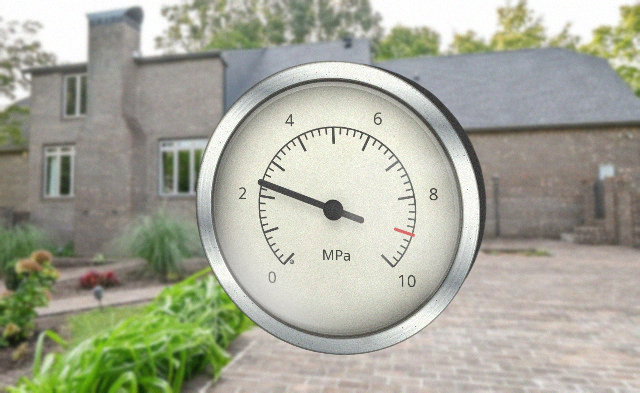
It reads 2.4,MPa
